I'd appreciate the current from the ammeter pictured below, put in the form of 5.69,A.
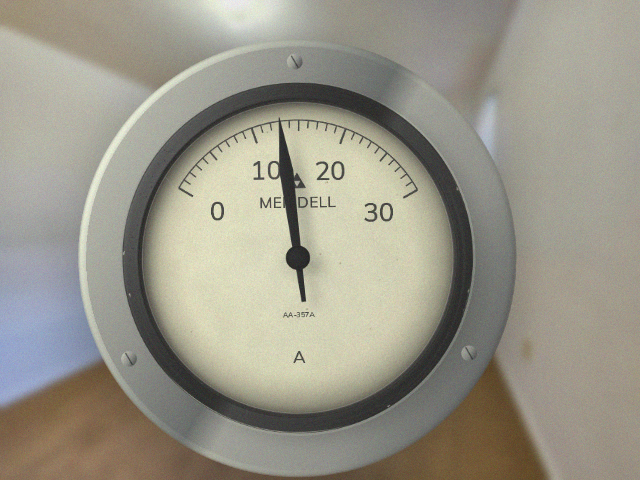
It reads 13,A
